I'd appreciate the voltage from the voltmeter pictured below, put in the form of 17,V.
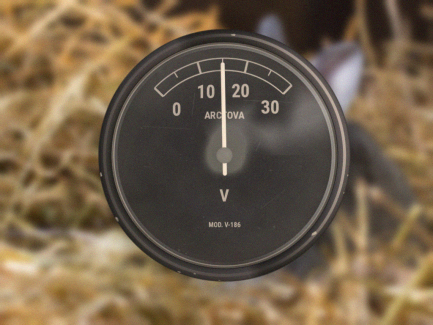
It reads 15,V
